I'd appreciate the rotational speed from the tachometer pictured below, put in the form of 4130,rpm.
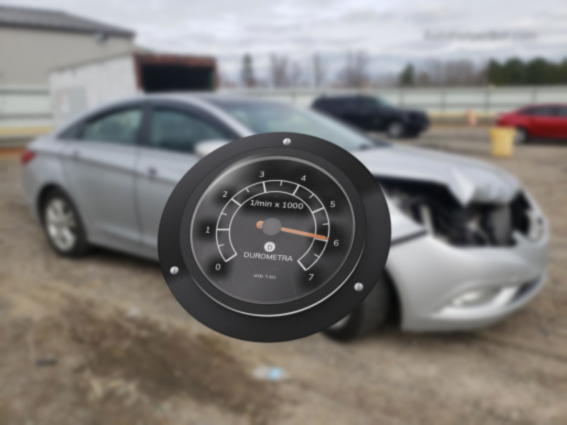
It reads 6000,rpm
